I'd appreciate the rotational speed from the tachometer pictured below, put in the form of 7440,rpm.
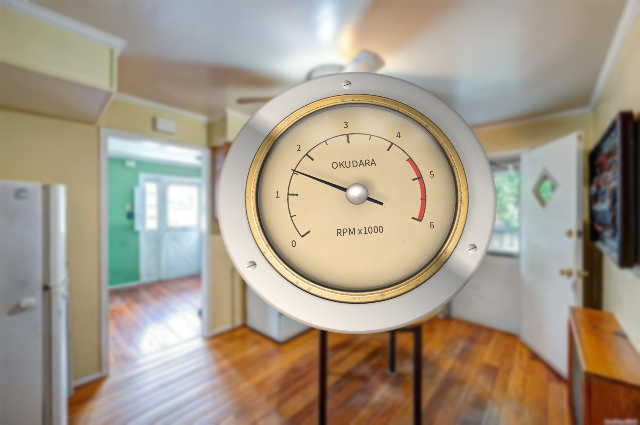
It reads 1500,rpm
